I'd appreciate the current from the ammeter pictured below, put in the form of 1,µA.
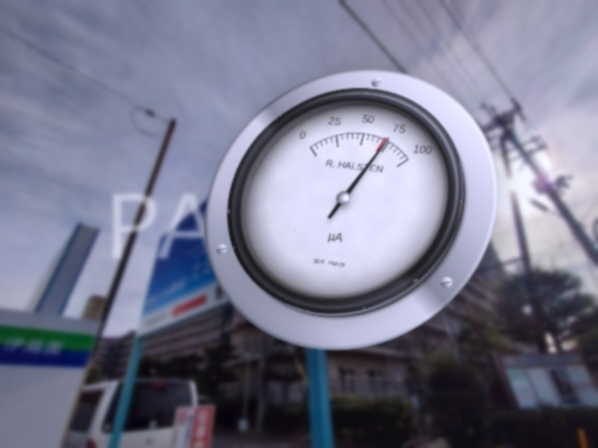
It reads 75,µA
